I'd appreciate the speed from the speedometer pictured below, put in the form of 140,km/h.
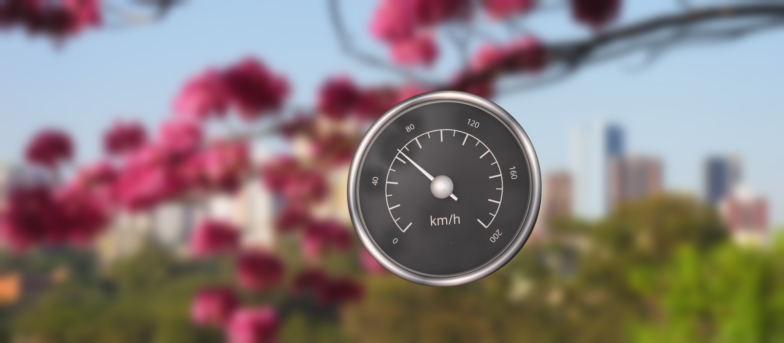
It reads 65,km/h
